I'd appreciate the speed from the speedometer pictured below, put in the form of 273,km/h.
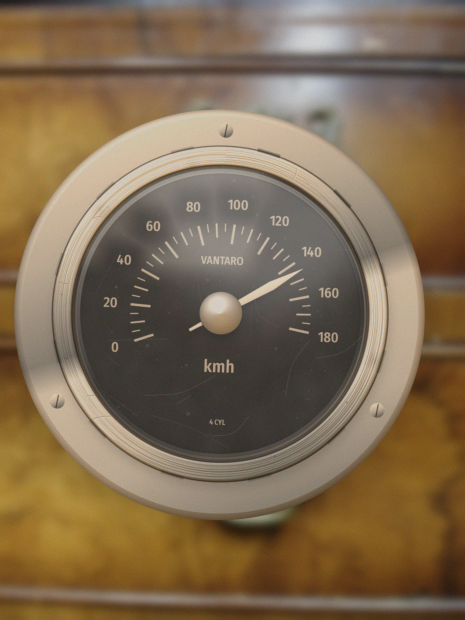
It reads 145,km/h
